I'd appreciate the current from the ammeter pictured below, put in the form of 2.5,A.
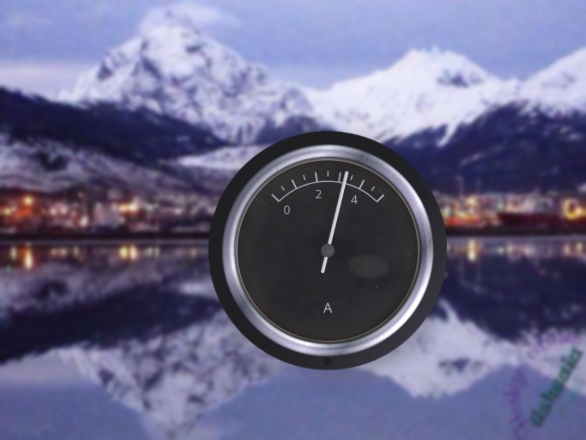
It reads 3.25,A
